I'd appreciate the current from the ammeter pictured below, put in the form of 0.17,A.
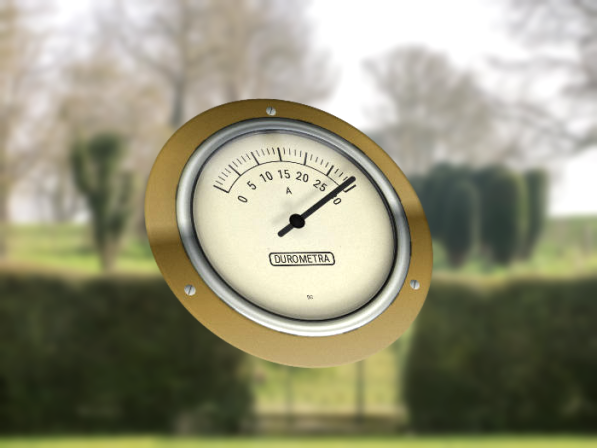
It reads 29,A
